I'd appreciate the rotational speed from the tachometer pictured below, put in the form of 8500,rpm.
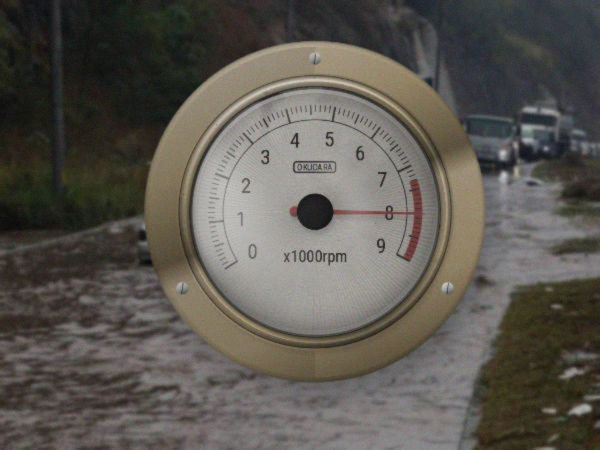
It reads 8000,rpm
